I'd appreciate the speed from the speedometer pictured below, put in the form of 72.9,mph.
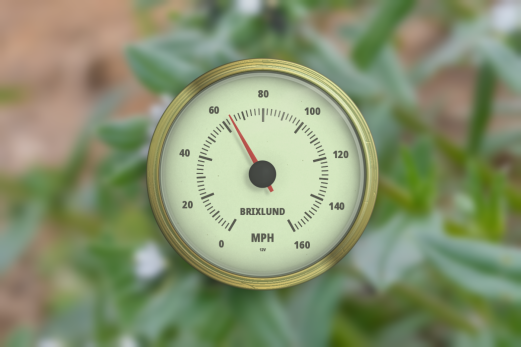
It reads 64,mph
